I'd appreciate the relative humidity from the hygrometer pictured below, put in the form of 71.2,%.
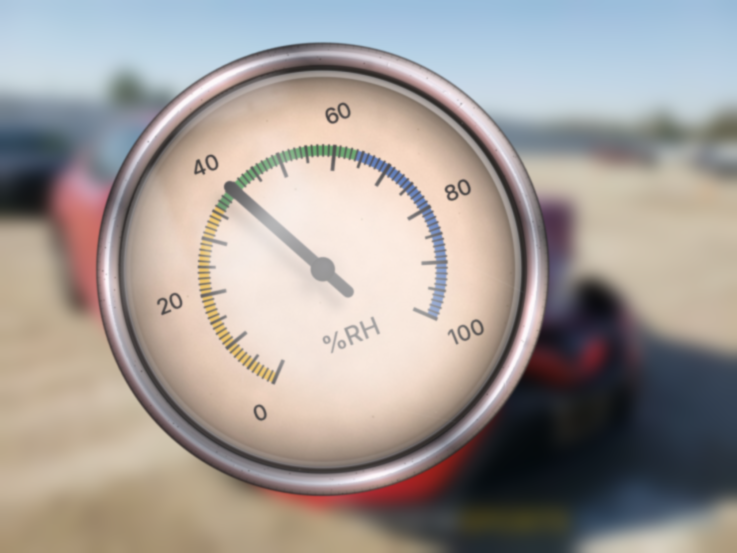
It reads 40,%
